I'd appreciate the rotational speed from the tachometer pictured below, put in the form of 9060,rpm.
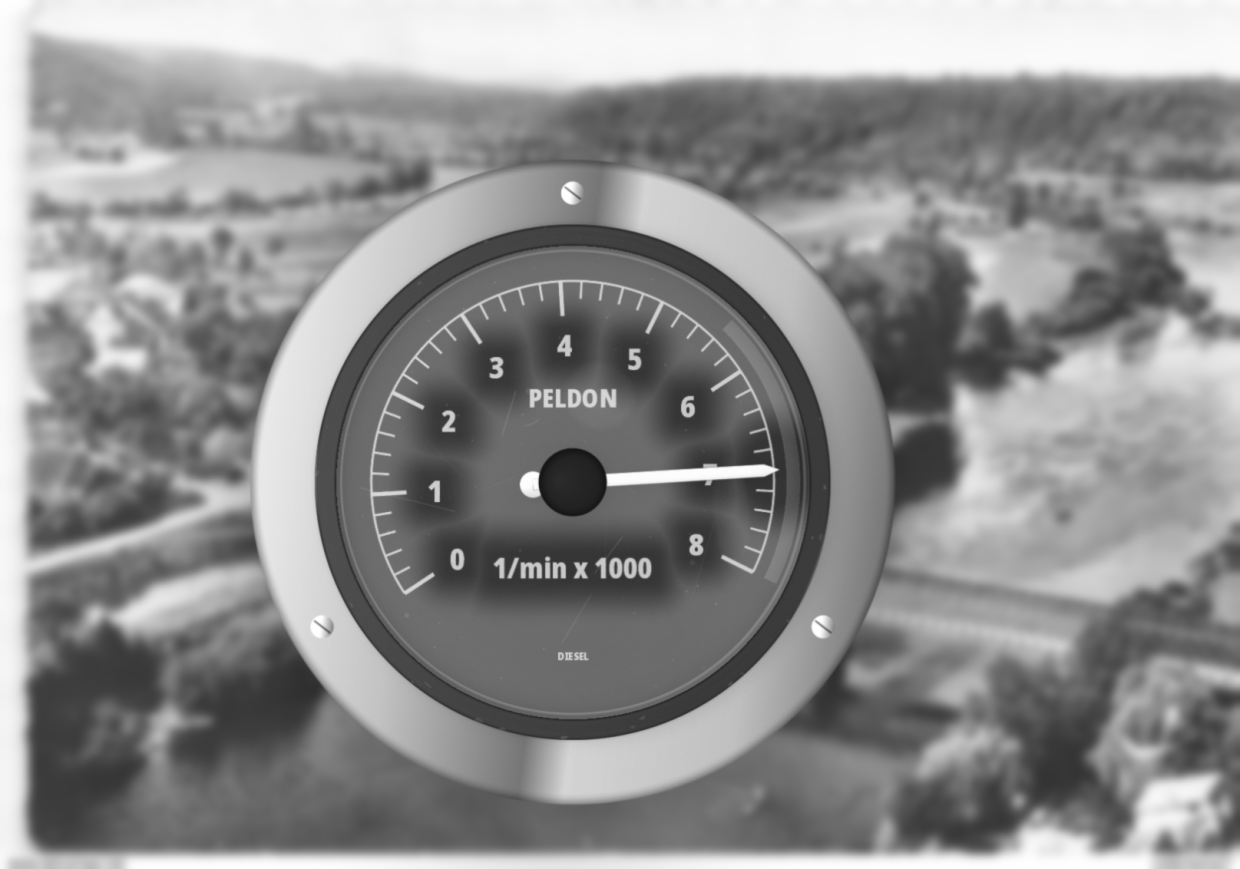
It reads 7000,rpm
